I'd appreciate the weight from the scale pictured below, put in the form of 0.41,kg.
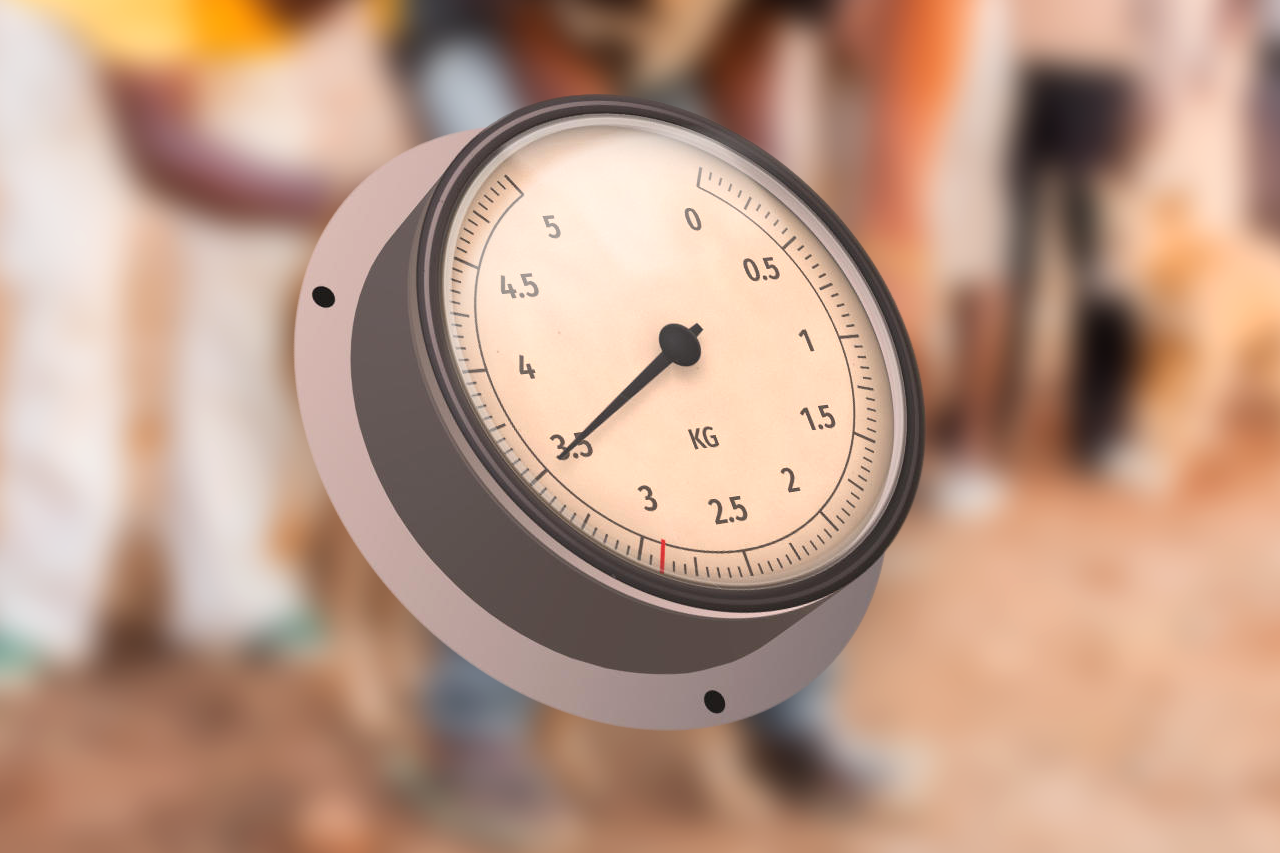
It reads 3.5,kg
